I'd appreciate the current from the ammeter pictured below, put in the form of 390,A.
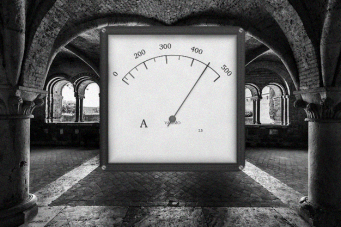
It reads 450,A
